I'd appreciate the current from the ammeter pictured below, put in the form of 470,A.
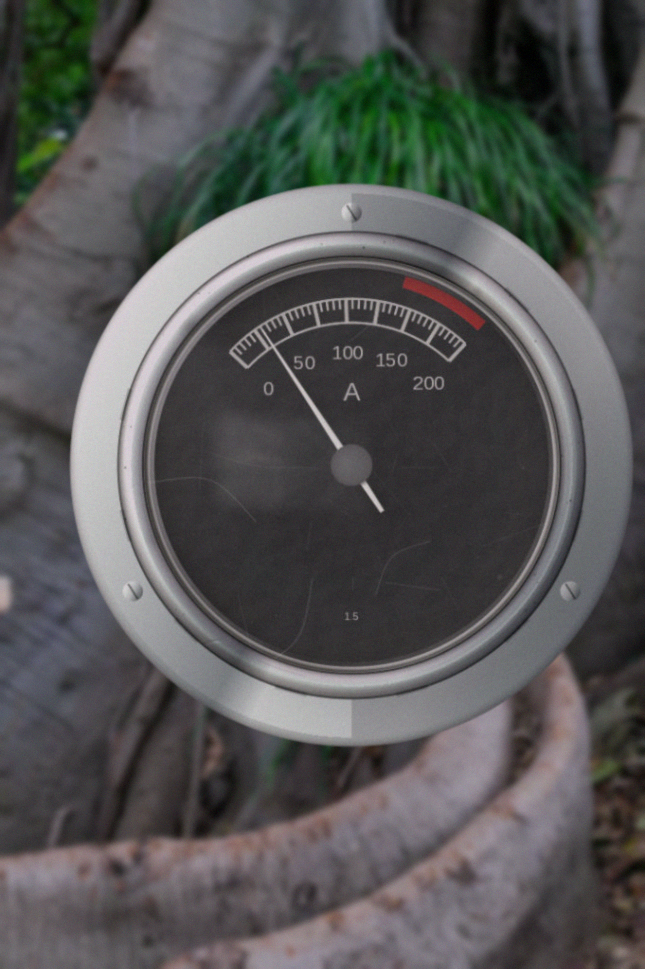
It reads 30,A
